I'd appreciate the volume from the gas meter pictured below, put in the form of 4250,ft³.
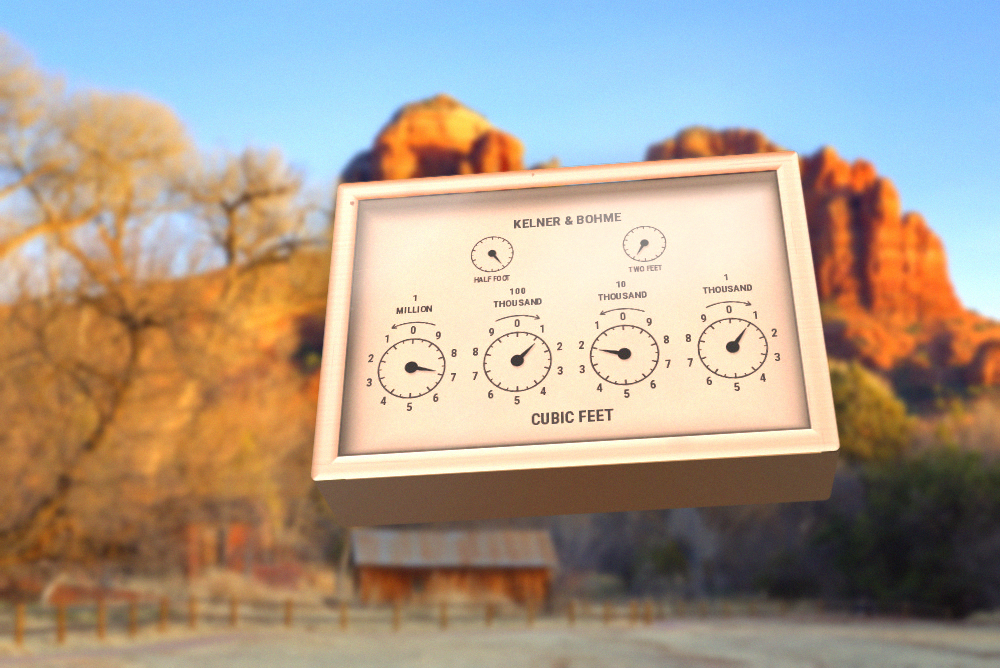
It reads 712100,ft³
